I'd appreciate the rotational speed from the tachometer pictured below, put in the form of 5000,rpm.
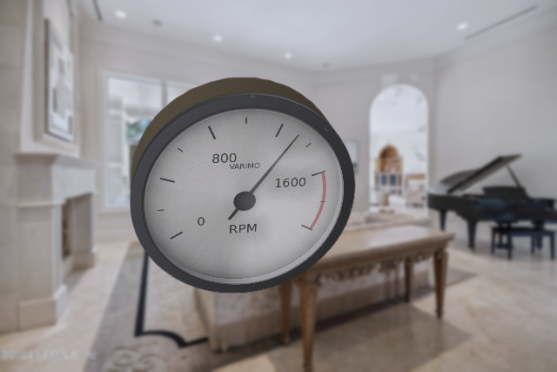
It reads 1300,rpm
